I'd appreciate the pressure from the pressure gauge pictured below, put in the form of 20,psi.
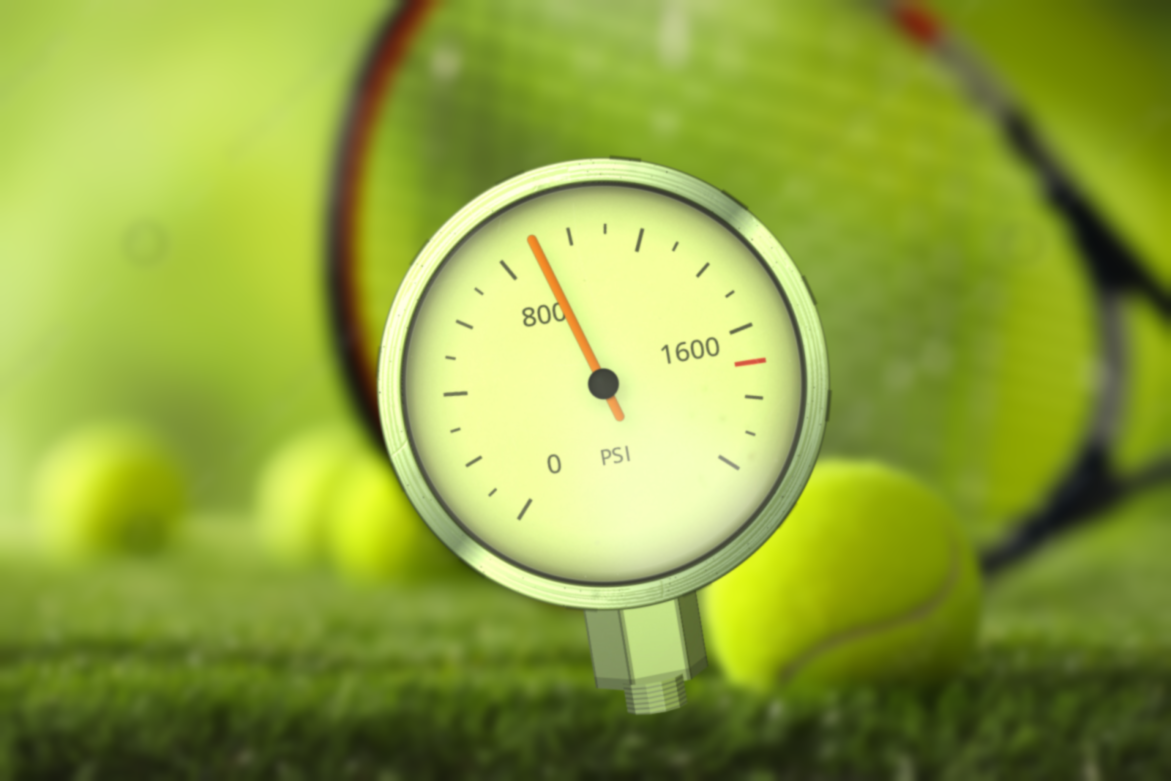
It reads 900,psi
